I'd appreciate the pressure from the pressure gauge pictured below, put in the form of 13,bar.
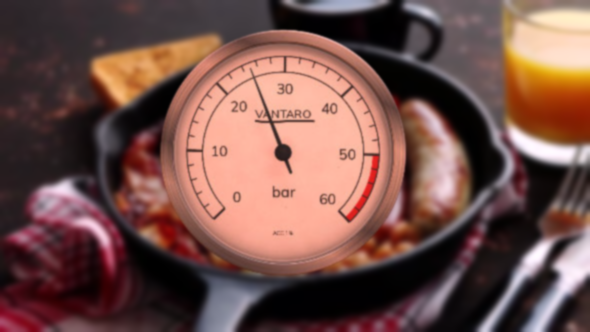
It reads 25,bar
